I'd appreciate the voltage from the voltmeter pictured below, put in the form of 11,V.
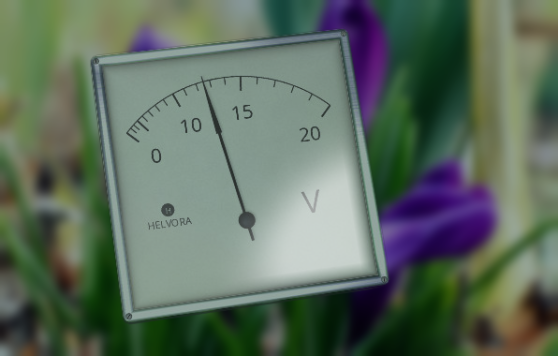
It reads 12.5,V
